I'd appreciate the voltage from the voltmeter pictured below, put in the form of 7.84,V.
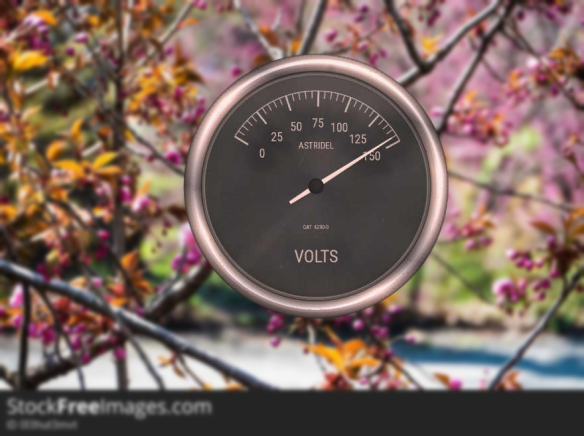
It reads 145,V
